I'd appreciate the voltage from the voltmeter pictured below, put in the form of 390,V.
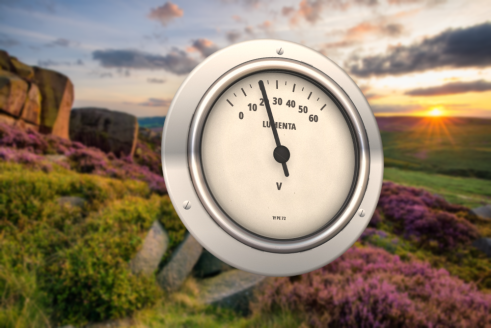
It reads 20,V
